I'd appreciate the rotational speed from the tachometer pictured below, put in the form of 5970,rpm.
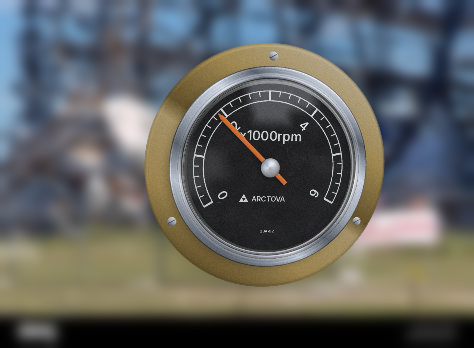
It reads 1900,rpm
